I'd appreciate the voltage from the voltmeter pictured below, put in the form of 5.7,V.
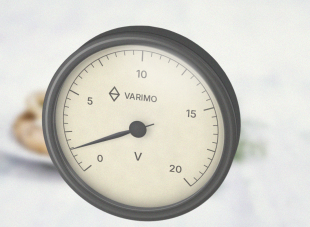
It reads 1.5,V
